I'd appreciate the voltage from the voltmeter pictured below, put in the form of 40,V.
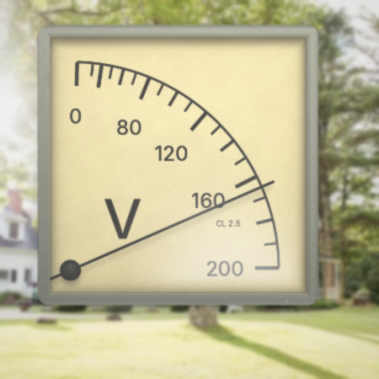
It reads 165,V
